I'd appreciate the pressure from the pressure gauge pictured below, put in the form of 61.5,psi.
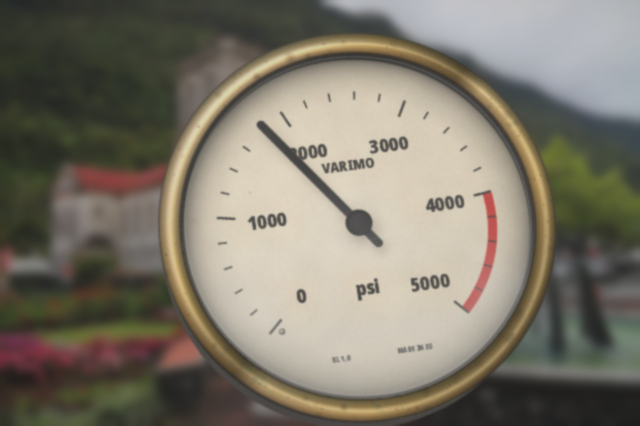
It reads 1800,psi
